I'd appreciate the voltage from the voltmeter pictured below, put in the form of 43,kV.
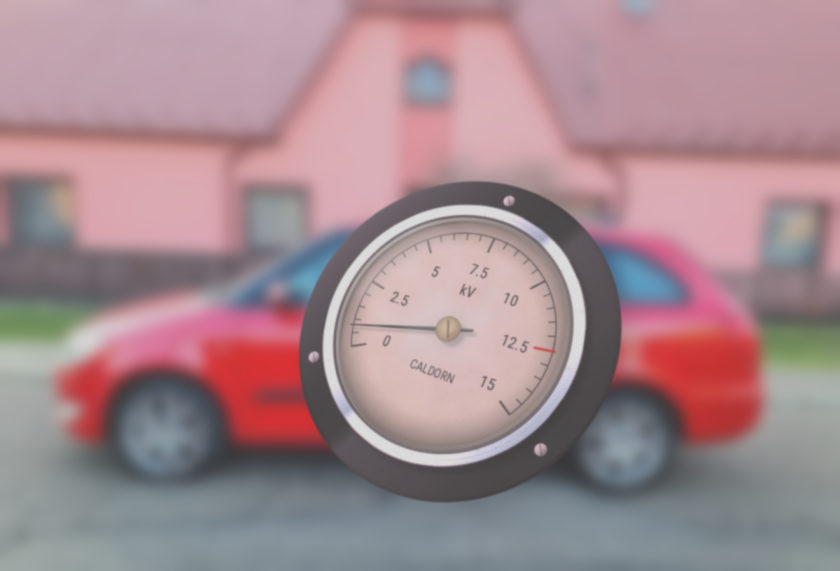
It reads 0.75,kV
